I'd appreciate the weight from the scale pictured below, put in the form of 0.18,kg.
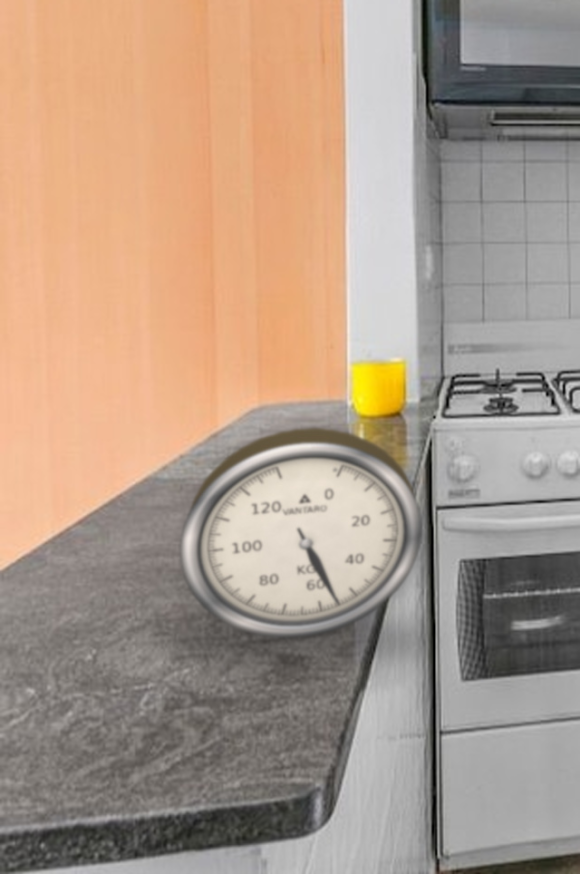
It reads 55,kg
